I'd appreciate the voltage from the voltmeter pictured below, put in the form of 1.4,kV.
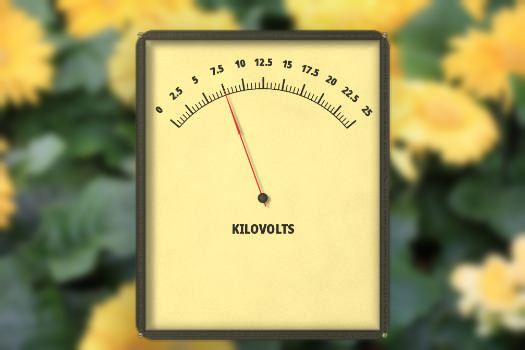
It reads 7.5,kV
